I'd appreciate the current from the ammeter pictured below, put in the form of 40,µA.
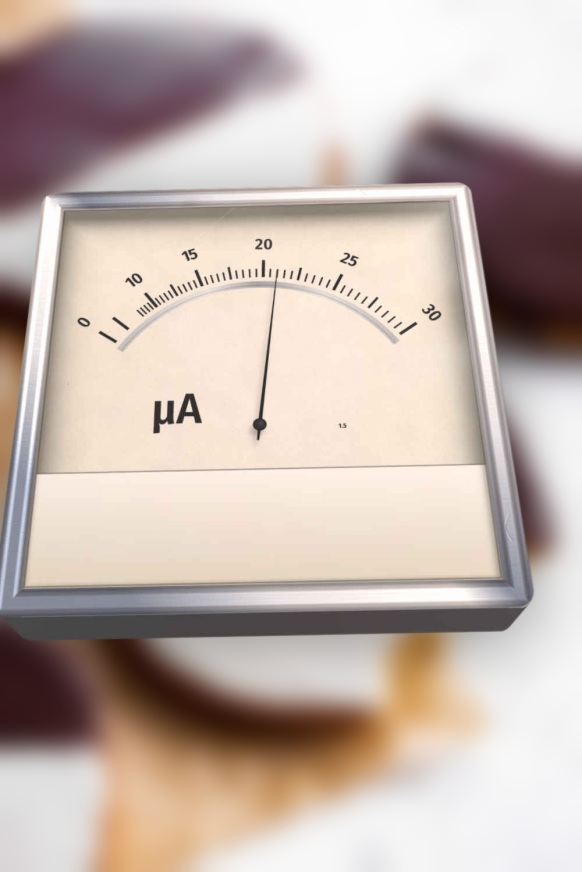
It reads 21,µA
